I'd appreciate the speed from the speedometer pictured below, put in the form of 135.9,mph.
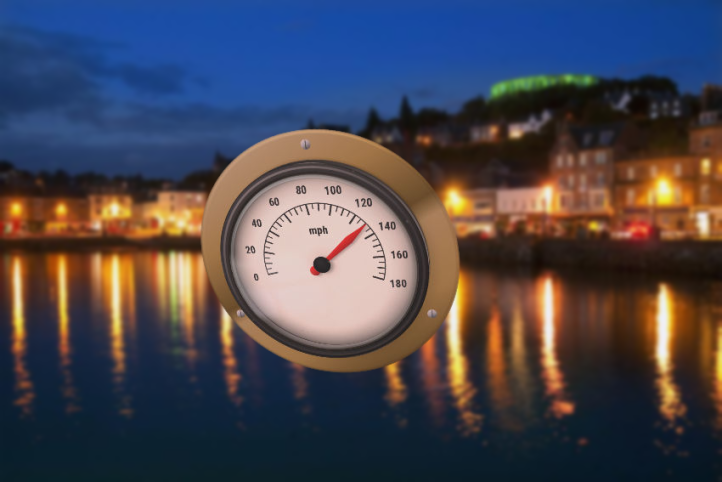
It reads 130,mph
